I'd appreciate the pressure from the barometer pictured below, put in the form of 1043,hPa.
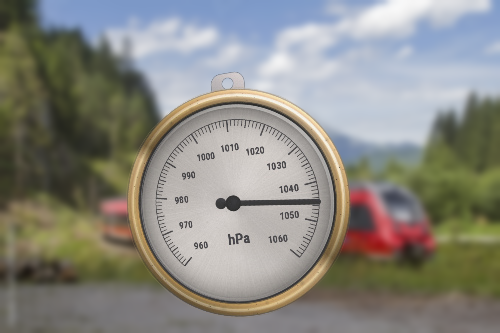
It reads 1045,hPa
